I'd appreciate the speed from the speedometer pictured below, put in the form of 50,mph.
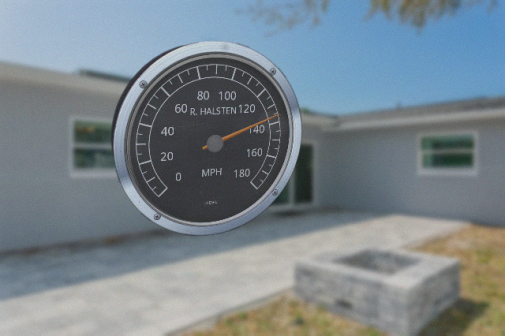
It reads 135,mph
